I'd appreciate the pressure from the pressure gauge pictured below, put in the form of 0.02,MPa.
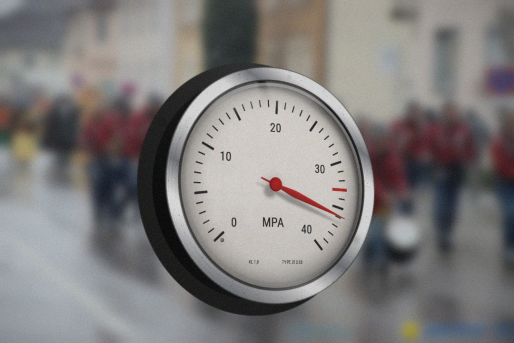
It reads 36,MPa
